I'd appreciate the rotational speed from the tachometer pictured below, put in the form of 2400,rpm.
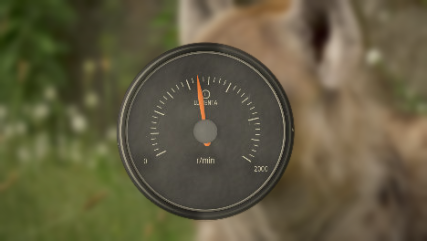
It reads 900,rpm
